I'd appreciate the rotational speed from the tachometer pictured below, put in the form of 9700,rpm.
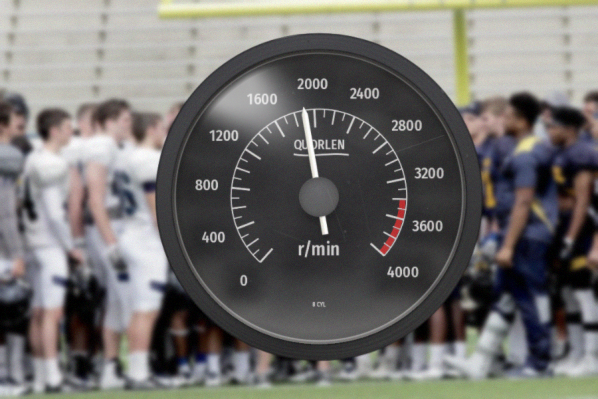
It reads 1900,rpm
